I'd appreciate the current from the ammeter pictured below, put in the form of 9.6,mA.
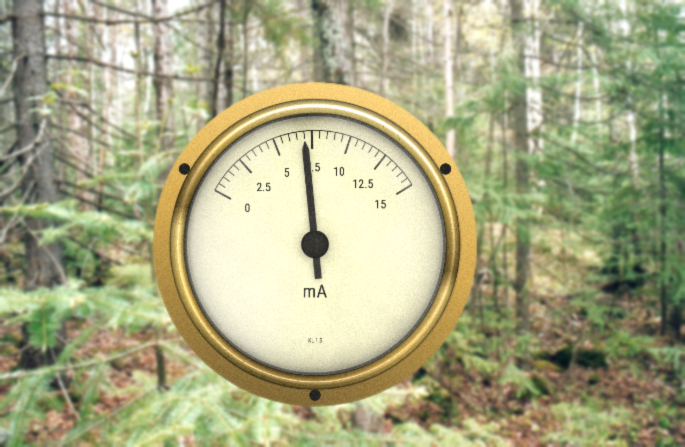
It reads 7,mA
